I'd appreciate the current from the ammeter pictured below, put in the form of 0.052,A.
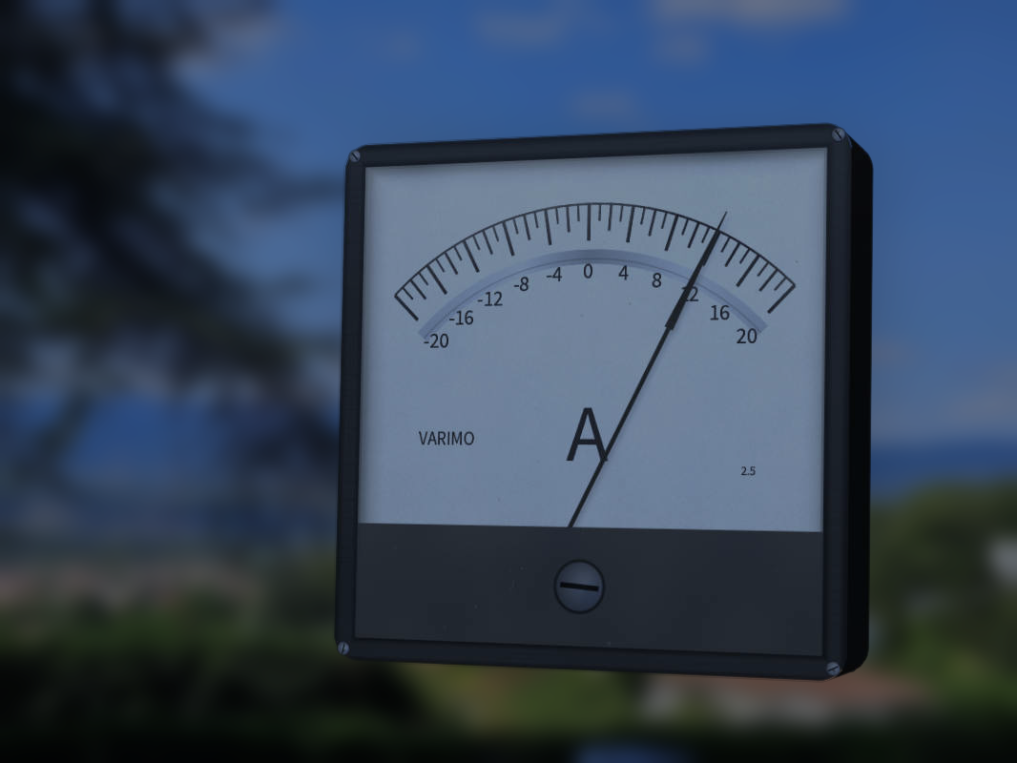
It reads 12,A
